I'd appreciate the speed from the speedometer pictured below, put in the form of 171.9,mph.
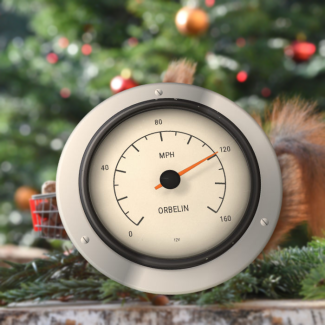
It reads 120,mph
